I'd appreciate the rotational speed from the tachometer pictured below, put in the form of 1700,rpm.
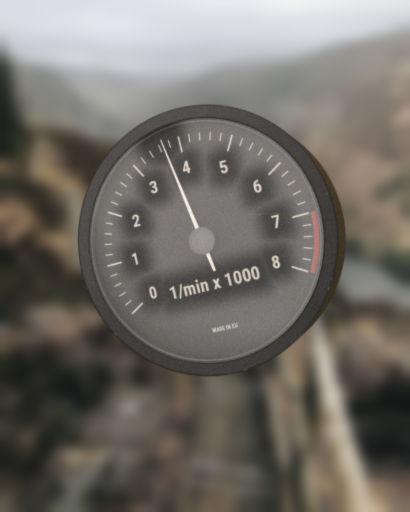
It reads 3700,rpm
